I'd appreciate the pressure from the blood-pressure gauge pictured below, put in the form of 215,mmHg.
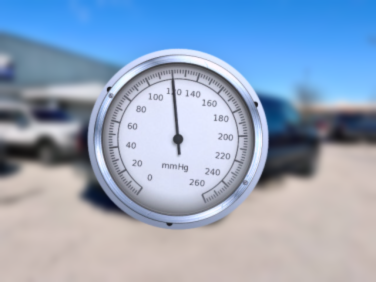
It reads 120,mmHg
